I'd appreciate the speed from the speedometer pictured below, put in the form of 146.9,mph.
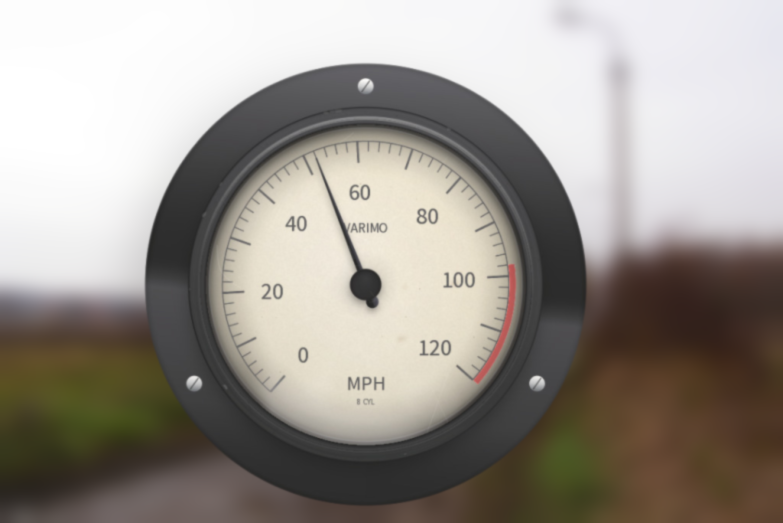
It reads 52,mph
